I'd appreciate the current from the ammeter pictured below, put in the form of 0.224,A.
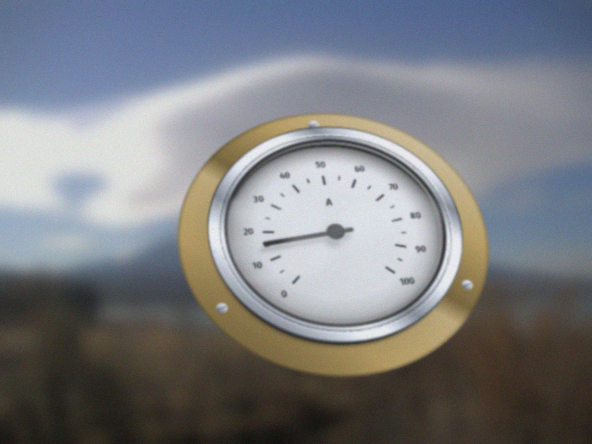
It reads 15,A
